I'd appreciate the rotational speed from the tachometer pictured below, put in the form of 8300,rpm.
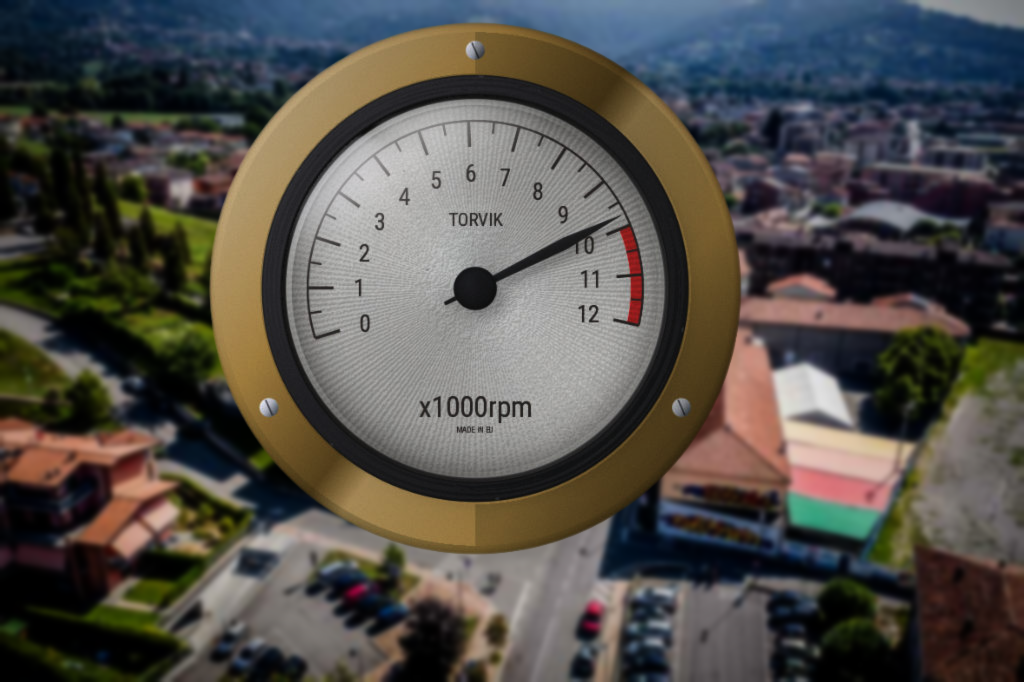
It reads 9750,rpm
